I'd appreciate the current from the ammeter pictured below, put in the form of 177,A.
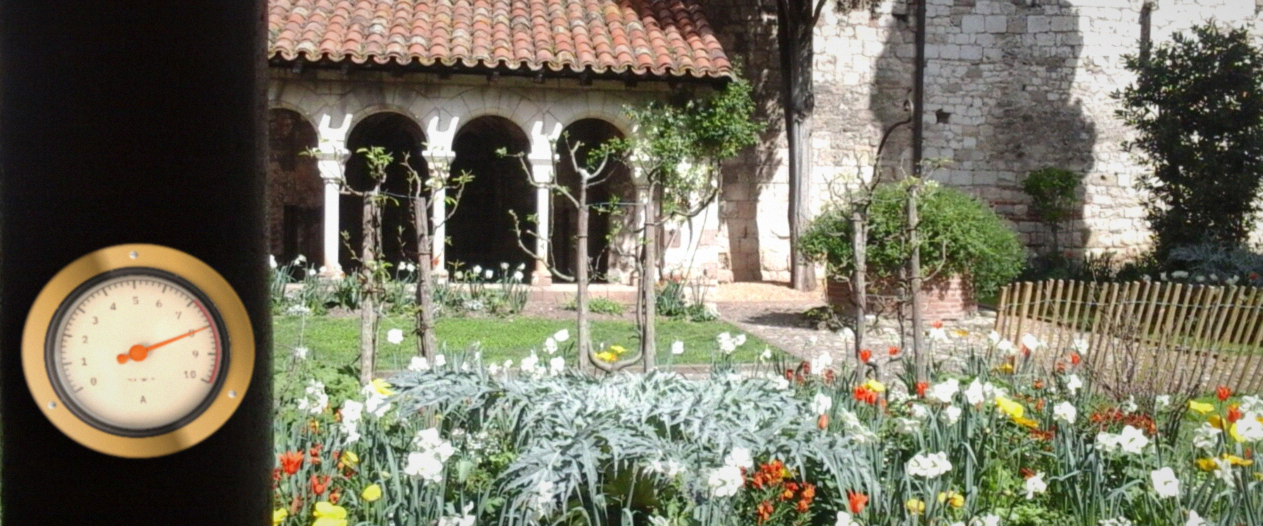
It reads 8,A
